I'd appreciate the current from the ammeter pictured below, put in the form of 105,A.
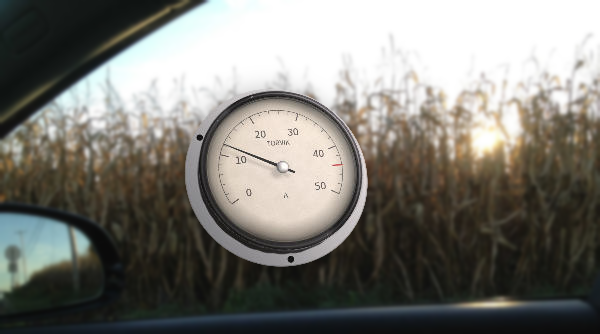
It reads 12,A
